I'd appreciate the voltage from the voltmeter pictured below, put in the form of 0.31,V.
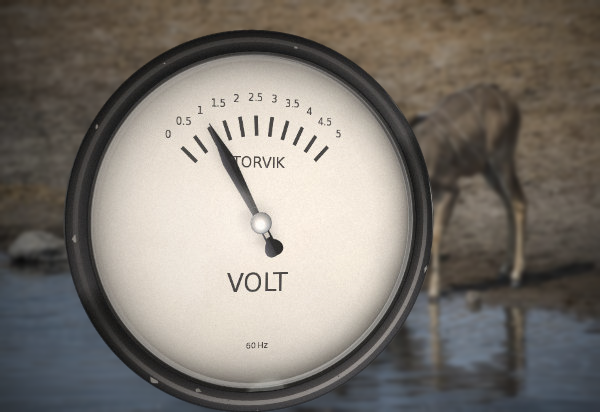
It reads 1,V
